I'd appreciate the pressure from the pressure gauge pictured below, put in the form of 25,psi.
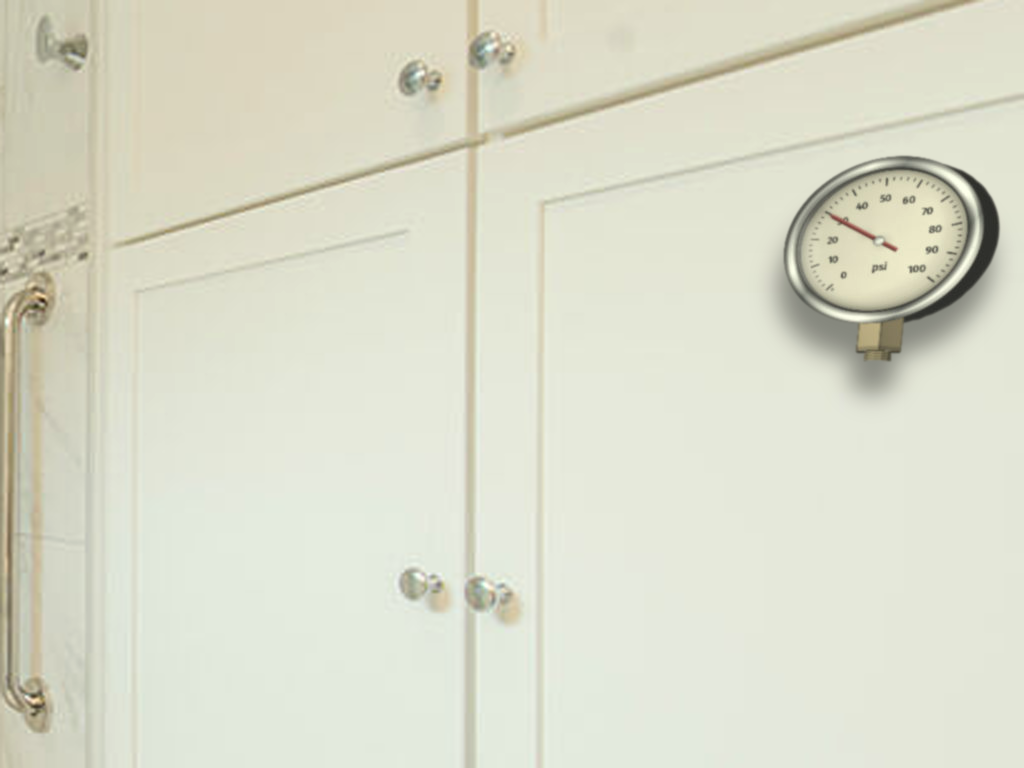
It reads 30,psi
